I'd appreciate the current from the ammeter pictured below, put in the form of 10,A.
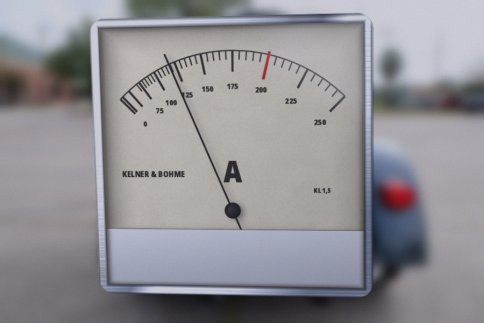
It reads 120,A
